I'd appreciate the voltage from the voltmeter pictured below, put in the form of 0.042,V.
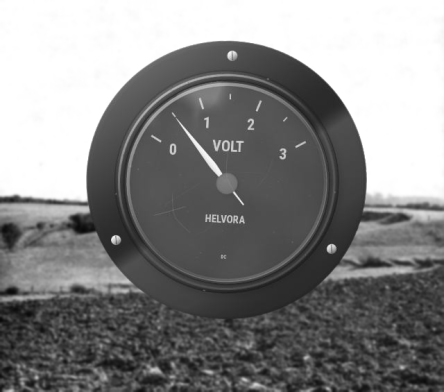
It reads 0.5,V
